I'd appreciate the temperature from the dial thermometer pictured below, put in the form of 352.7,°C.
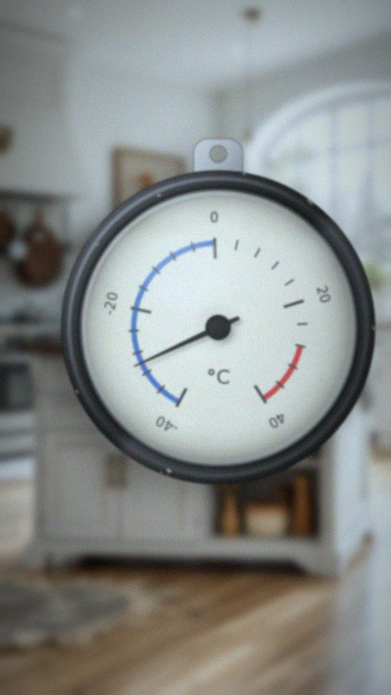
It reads -30,°C
